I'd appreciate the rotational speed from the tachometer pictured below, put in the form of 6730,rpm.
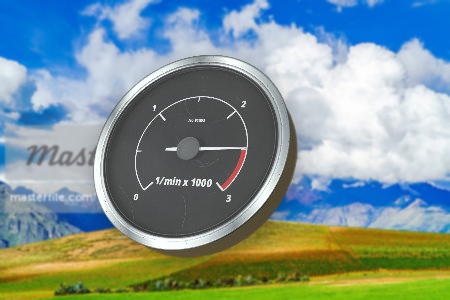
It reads 2500,rpm
